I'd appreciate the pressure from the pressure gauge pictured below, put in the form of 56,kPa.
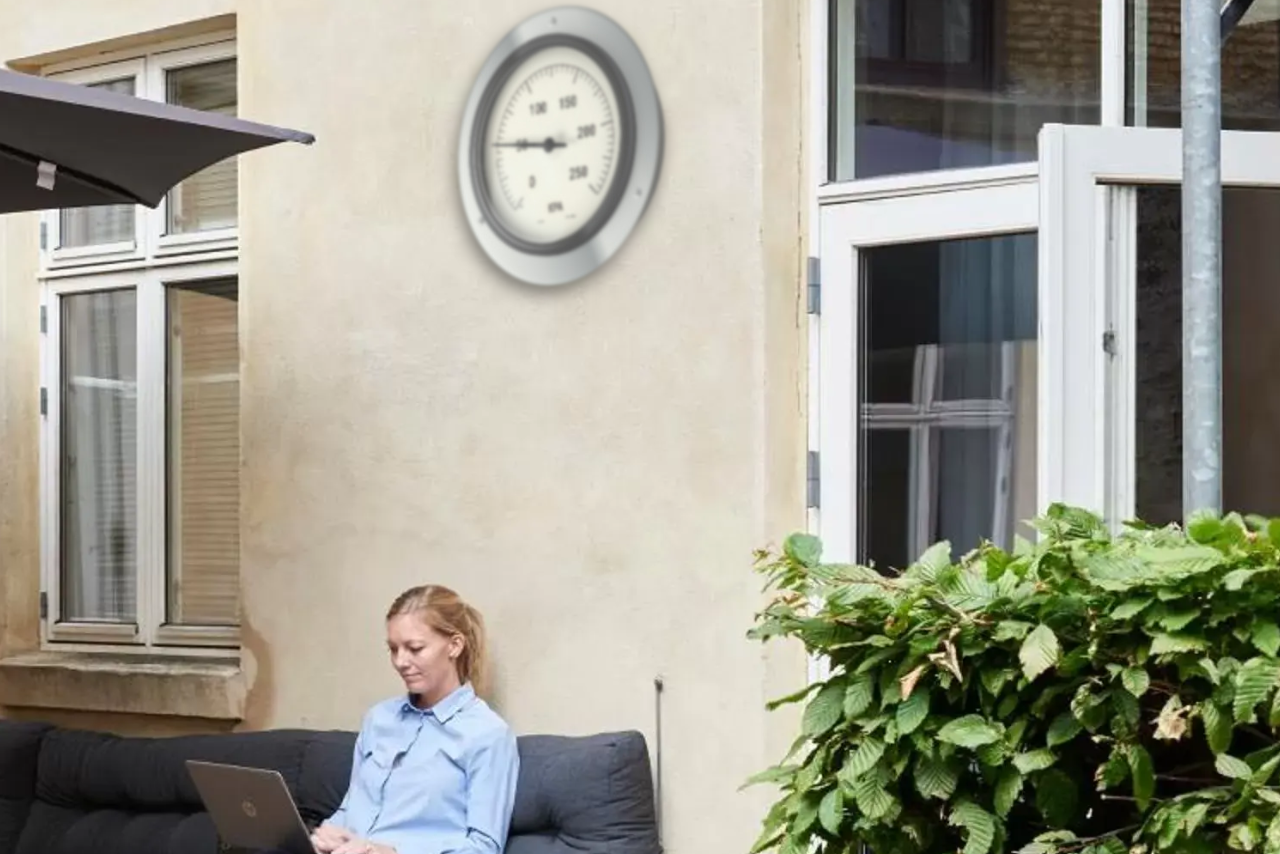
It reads 50,kPa
